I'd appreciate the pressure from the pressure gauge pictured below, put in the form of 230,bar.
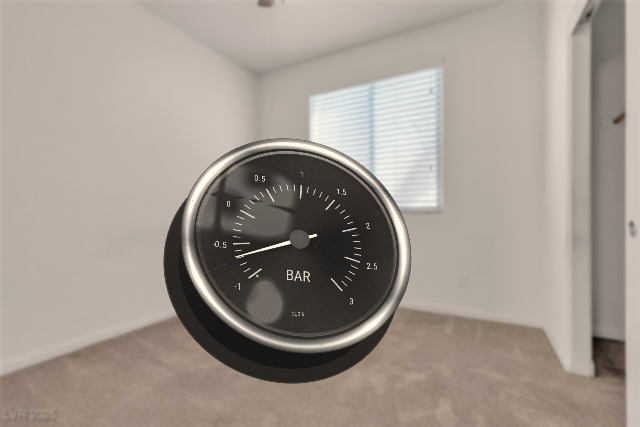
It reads -0.7,bar
